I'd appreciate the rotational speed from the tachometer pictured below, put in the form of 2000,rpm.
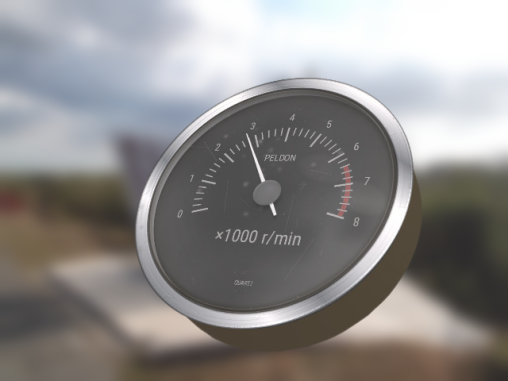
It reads 2800,rpm
